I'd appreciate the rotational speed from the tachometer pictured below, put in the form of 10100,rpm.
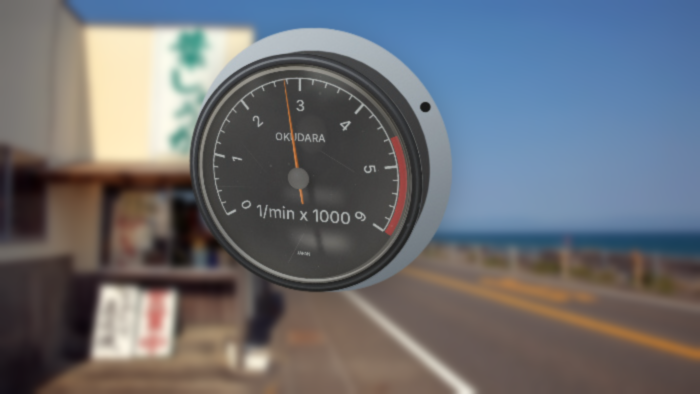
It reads 2800,rpm
